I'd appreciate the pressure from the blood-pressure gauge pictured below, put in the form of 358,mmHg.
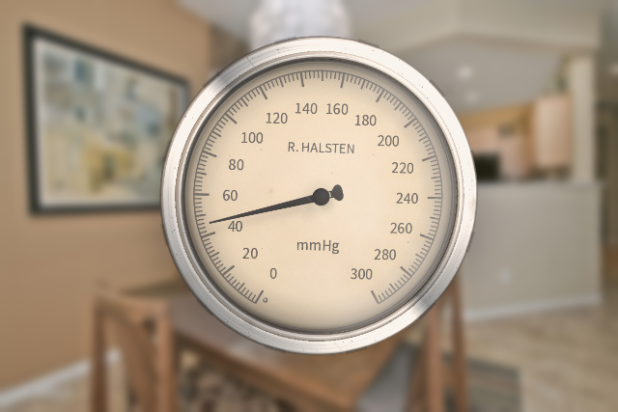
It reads 46,mmHg
